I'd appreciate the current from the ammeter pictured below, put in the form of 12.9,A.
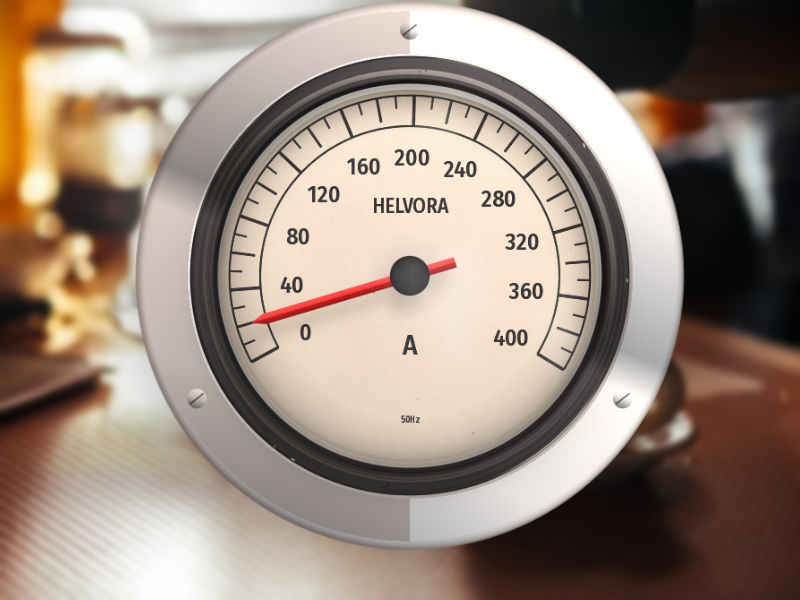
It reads 20,A
